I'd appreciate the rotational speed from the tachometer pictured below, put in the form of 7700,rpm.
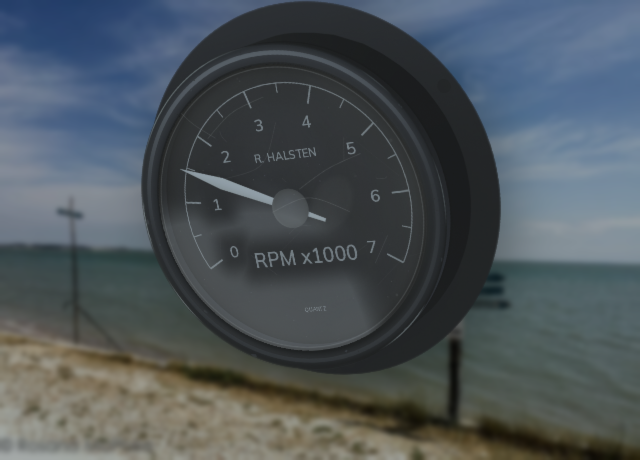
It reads 1500,rpm
